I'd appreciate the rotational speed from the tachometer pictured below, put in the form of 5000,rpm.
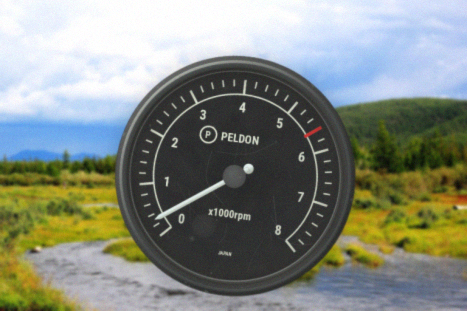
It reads 300,rpm
